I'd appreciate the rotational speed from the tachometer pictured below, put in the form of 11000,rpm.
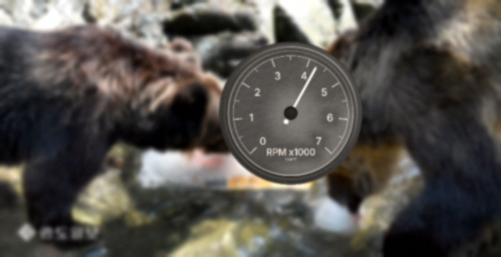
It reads 4250,rpm
